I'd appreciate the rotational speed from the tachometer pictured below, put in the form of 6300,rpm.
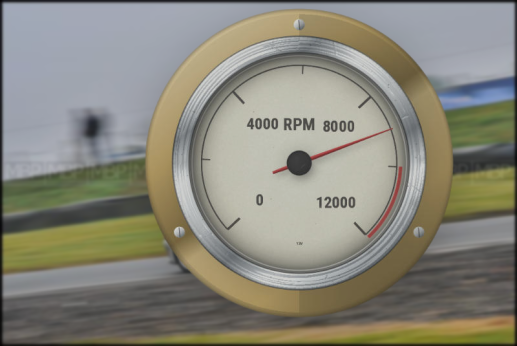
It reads 9000,rpm
